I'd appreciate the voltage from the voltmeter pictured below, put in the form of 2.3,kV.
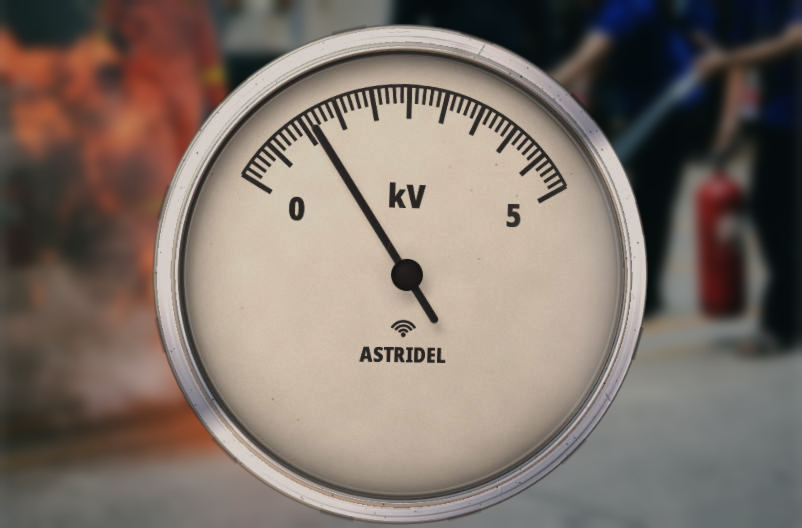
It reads 1.1,kV
